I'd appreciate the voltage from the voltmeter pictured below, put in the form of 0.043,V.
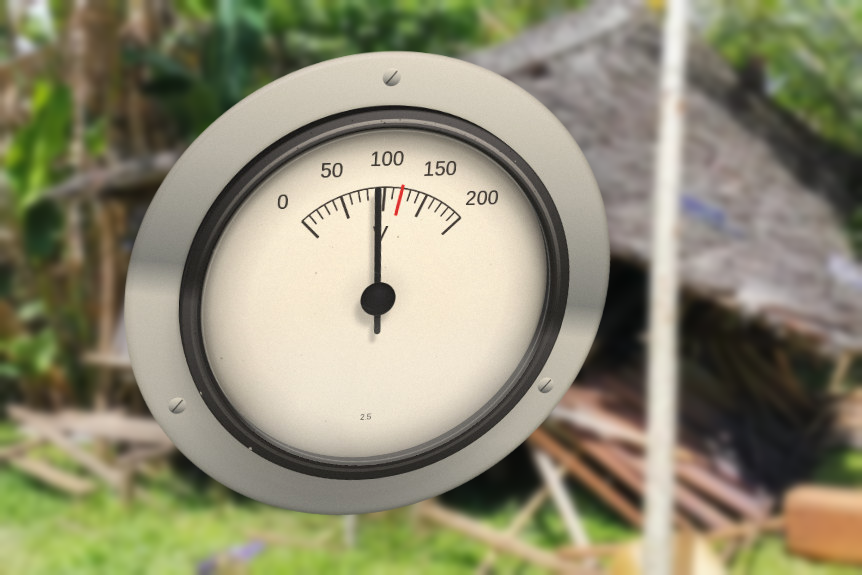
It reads 90,V
